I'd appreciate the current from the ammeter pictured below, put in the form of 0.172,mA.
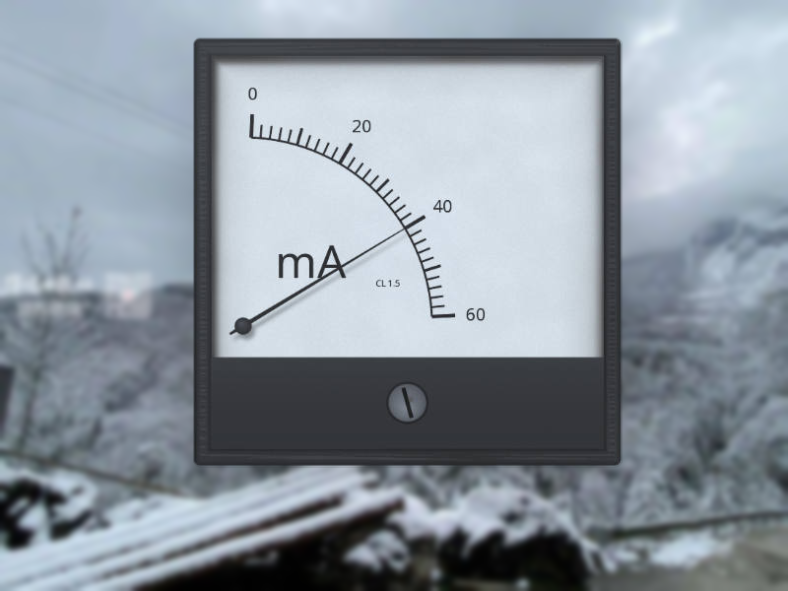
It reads 40,mA
